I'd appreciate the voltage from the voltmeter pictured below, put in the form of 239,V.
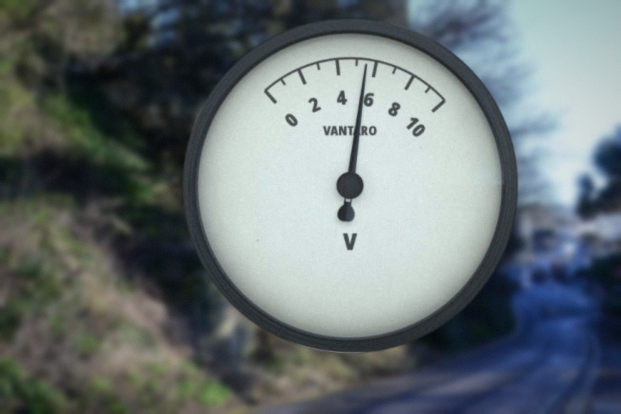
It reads 5.5,V
